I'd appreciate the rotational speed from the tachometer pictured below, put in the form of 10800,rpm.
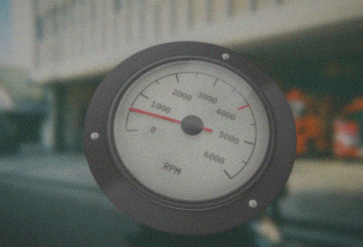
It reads 500,rpm
